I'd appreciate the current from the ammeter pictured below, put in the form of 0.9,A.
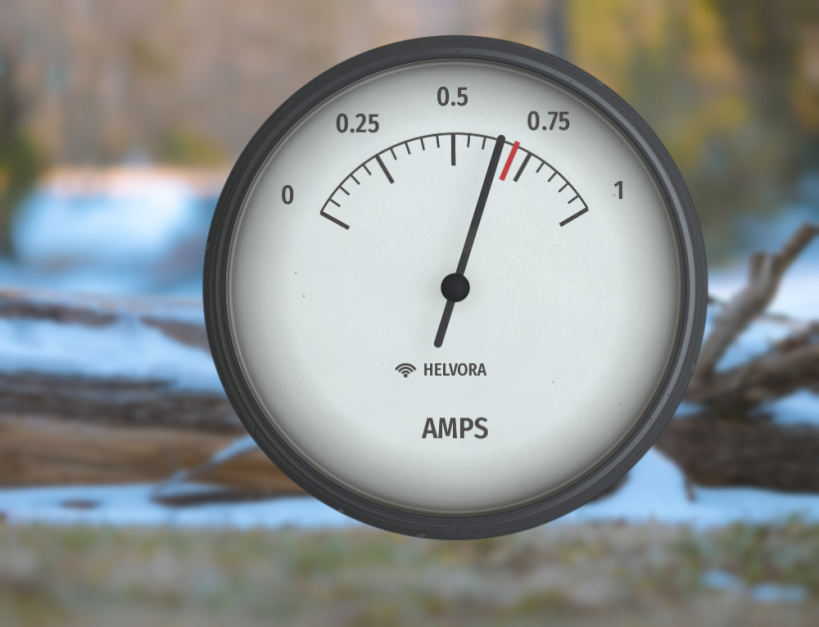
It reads 0.65,A
